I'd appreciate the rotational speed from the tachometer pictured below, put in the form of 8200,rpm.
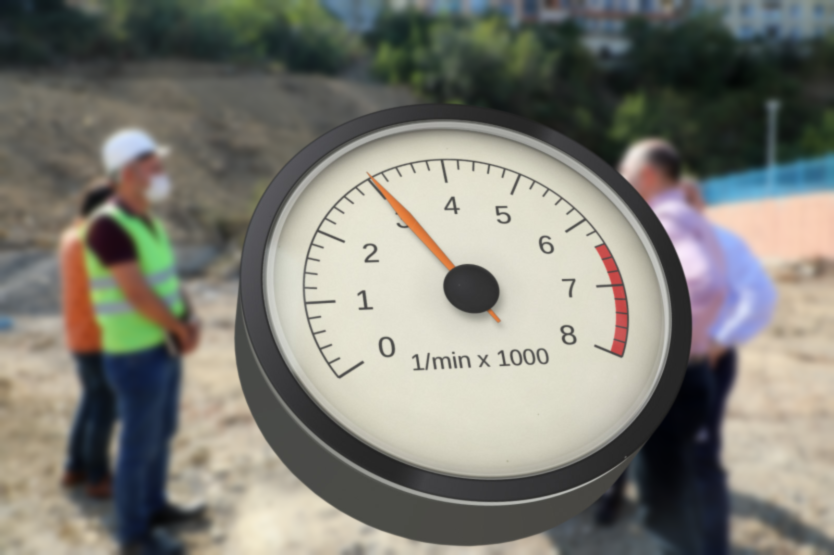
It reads 3000,rpm
